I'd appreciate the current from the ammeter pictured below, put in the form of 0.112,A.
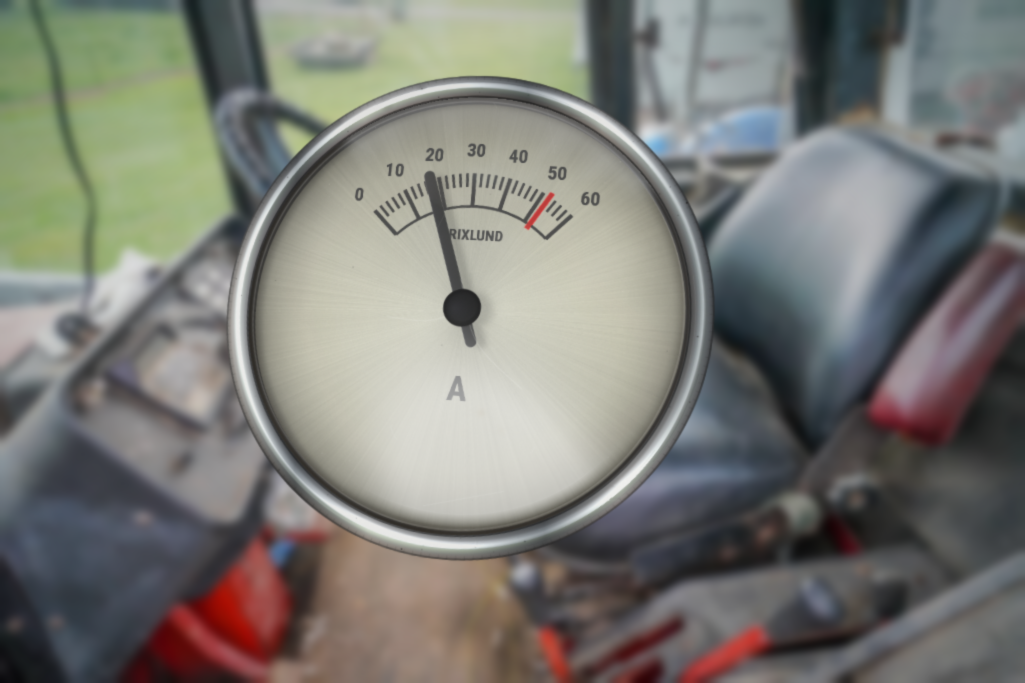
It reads 18,A
